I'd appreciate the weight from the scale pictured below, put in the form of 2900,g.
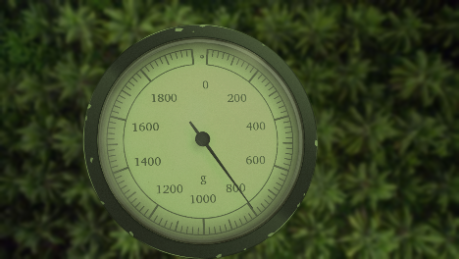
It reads 800,g
